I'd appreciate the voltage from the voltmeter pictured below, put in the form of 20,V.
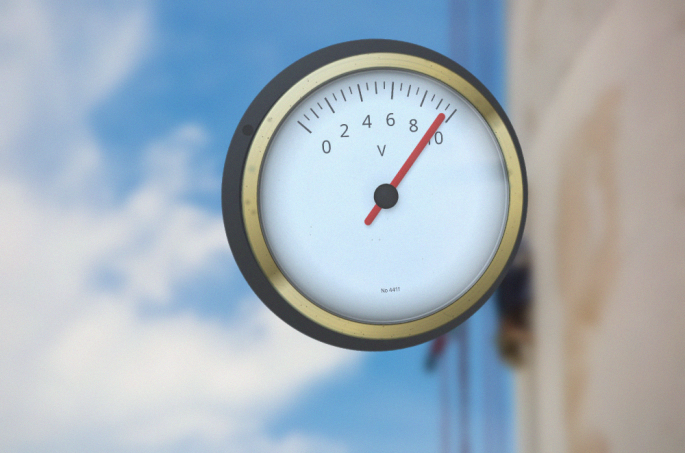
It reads 9.5,V
